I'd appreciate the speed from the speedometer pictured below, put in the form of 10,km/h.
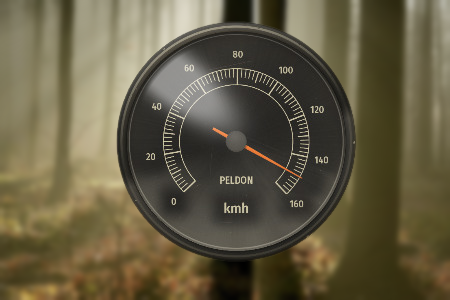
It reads 150,km/h
